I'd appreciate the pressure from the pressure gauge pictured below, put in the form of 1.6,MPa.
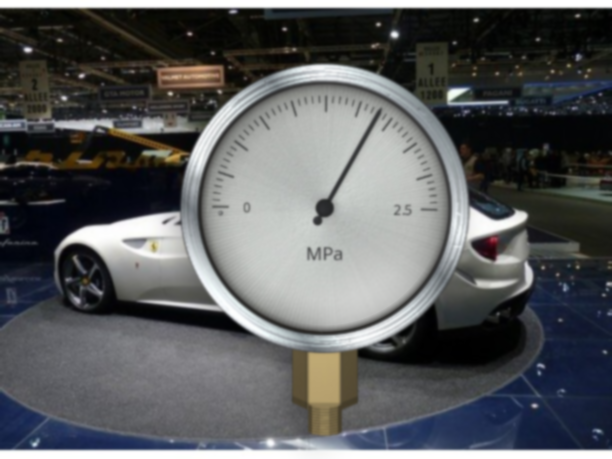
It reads 1.65,MPa
